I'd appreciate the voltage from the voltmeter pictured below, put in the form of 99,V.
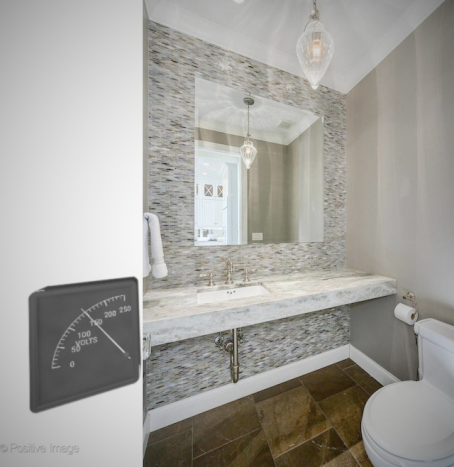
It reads 150,V
